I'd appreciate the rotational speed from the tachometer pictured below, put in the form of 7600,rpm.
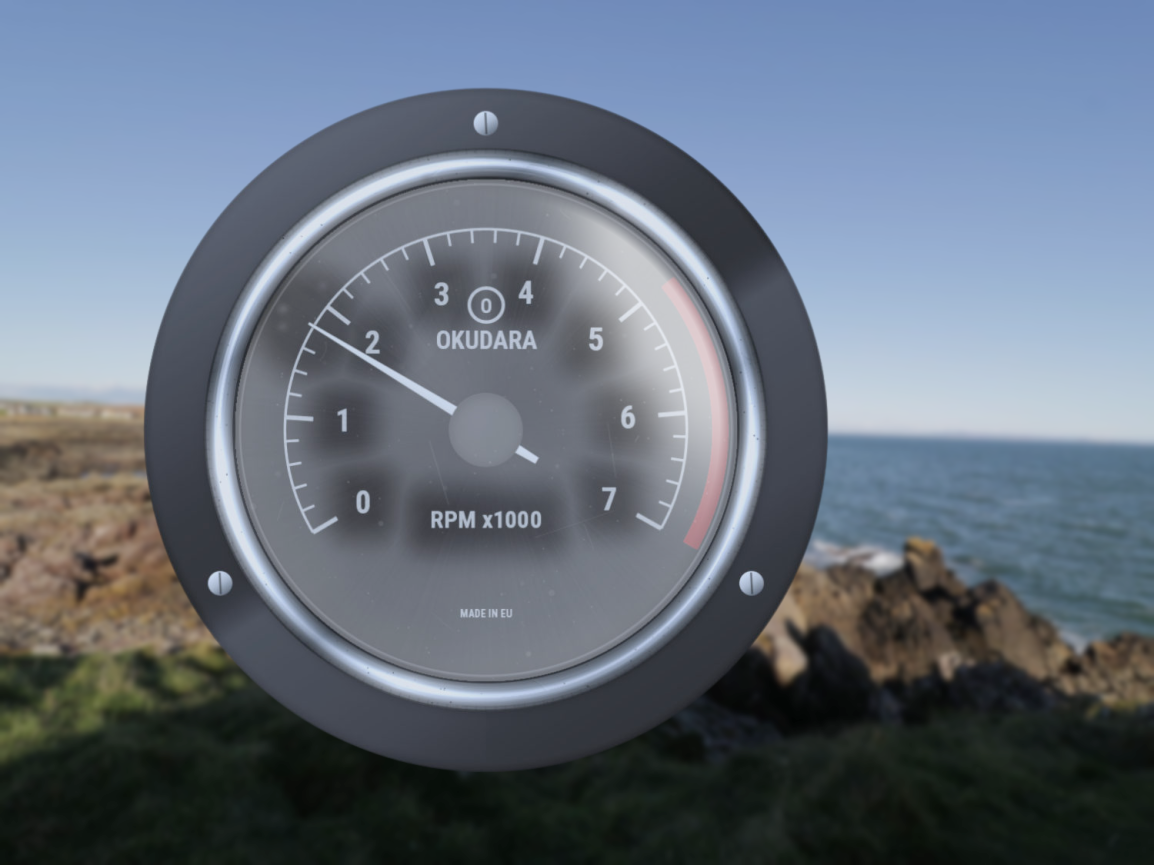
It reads 1800,rpm
